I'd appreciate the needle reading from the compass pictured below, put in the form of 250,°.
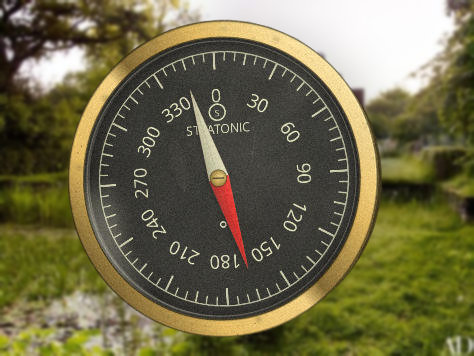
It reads 165,°
